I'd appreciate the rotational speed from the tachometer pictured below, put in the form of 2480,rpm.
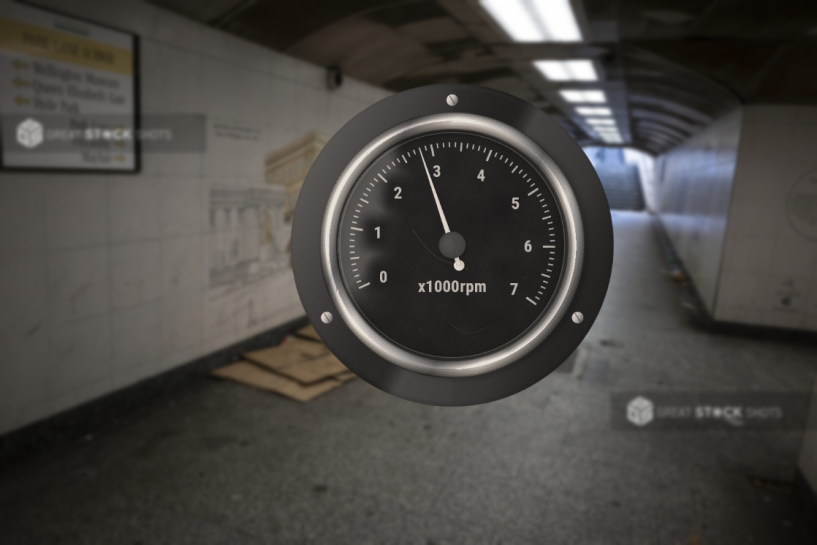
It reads 2800,rpm
